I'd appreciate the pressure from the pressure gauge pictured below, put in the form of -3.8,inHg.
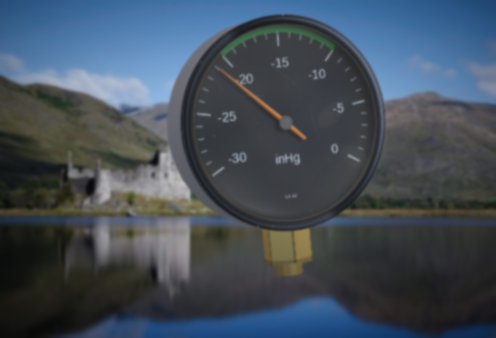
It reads -21,inHg
